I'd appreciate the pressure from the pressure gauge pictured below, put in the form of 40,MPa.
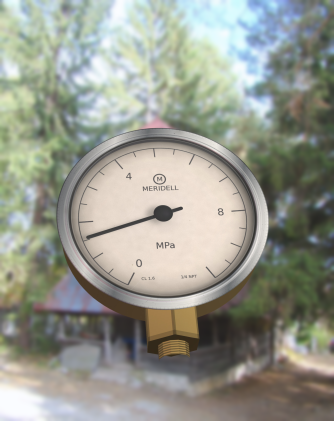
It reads 1.5,MPa
